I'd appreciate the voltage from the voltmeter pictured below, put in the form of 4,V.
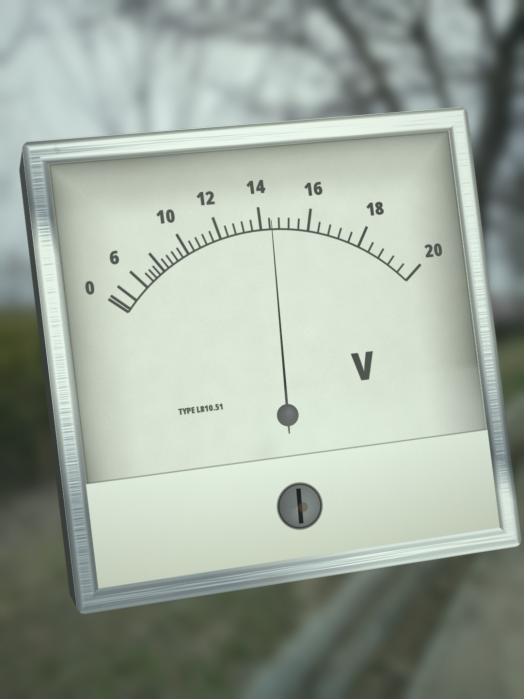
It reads 14.4,V
